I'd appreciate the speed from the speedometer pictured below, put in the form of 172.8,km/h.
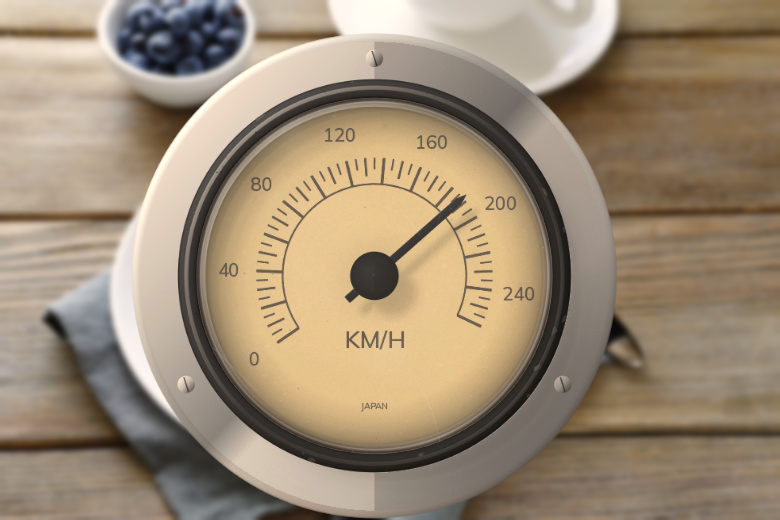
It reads 187.5,km/h
